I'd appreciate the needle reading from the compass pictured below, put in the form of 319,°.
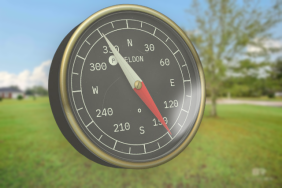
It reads 150,°
